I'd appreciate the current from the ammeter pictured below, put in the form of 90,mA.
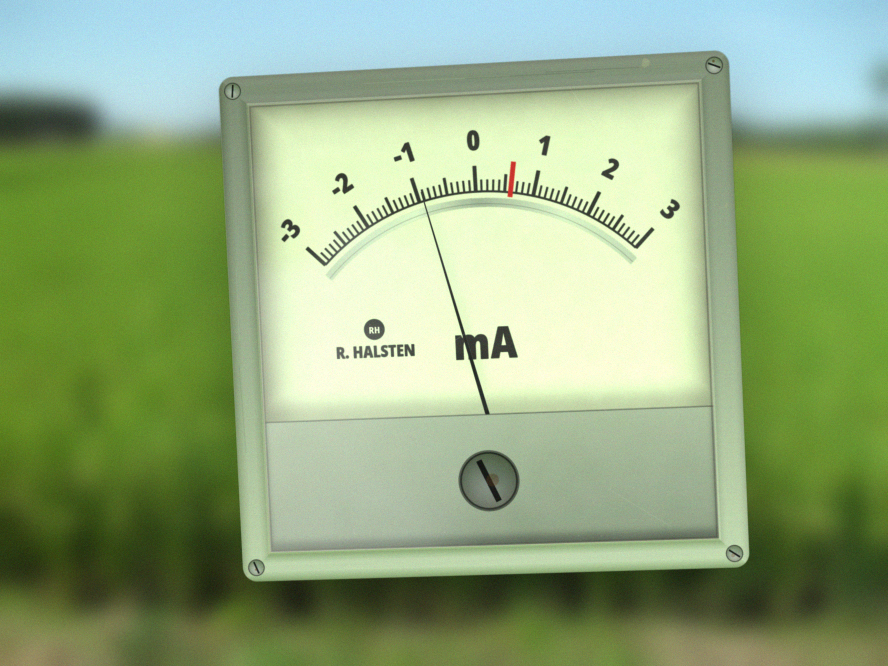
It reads -0.9,mA
